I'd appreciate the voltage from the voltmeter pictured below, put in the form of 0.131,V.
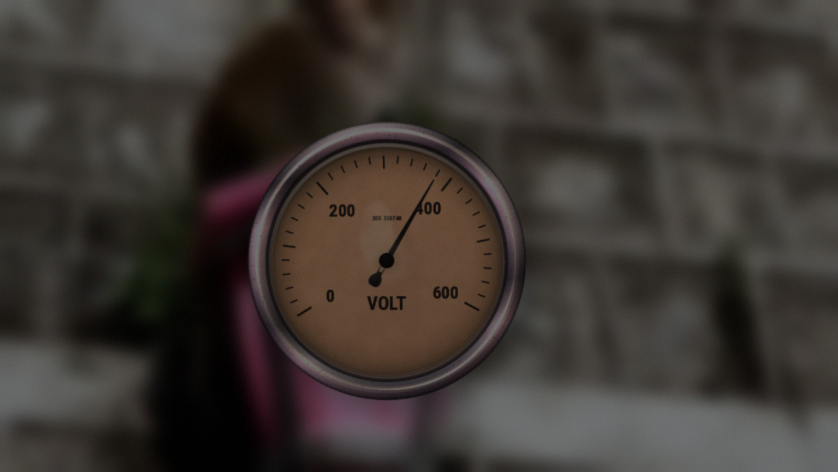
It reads 380,V
